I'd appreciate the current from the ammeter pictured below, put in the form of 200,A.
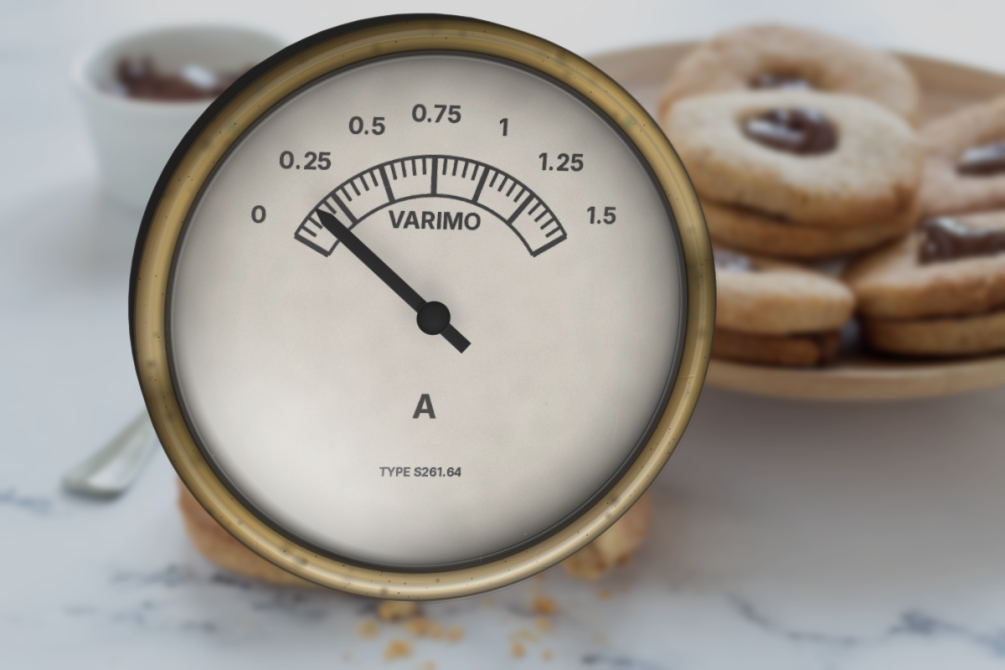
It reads 0.15,A
